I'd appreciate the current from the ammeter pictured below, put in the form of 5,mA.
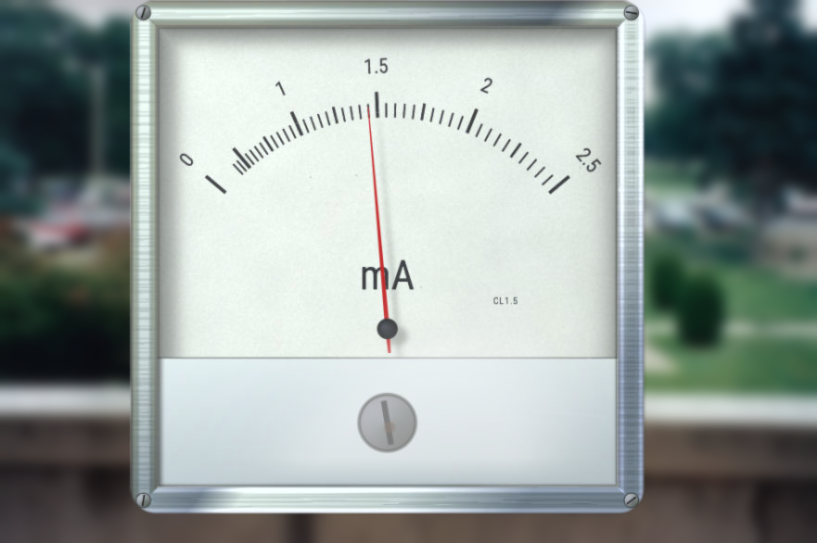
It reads 1.45,mA
